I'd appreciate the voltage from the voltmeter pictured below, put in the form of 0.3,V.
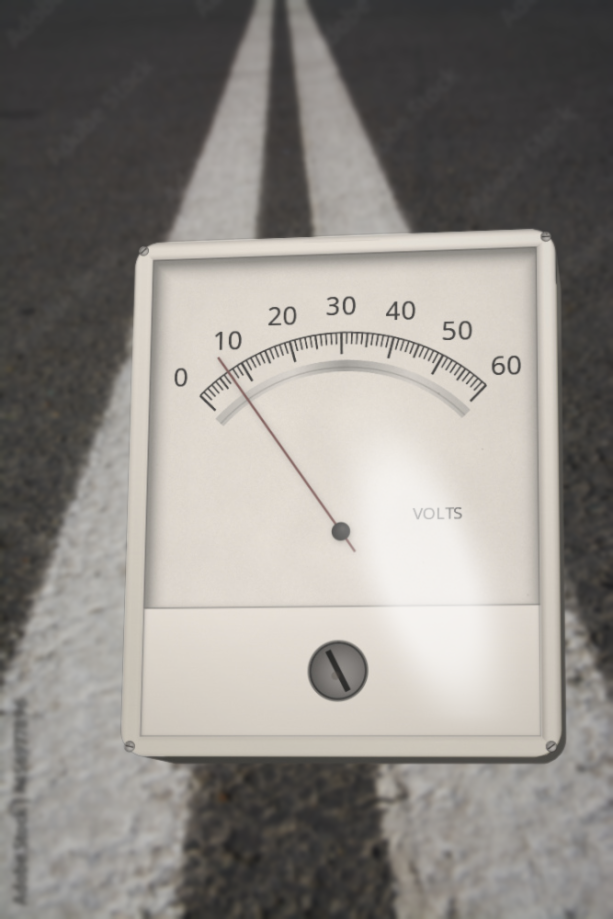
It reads 7,V
